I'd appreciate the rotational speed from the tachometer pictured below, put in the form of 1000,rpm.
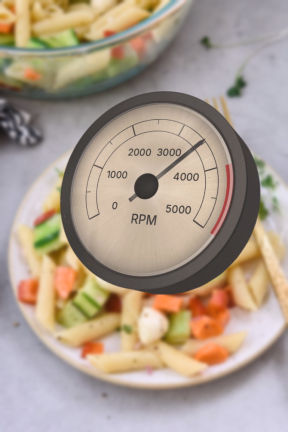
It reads 3500,rpm
